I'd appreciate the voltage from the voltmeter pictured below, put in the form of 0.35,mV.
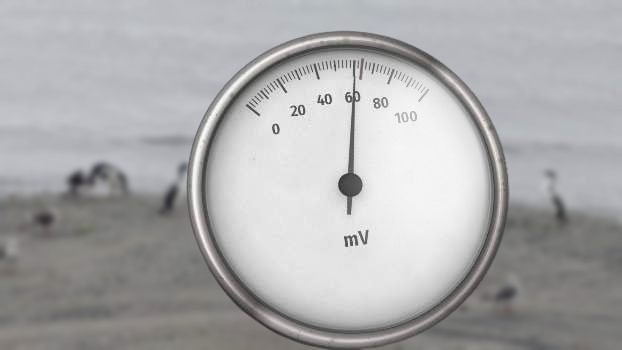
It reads 60,mV
